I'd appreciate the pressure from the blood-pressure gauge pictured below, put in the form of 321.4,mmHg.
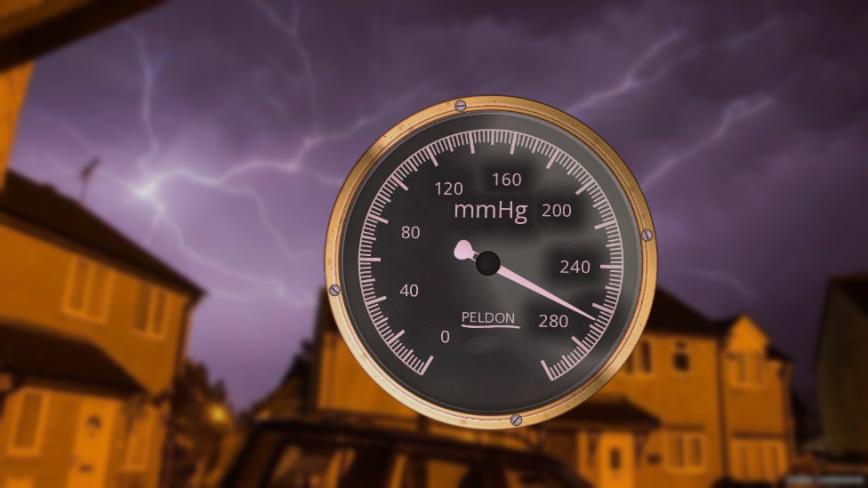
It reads 266,mmHg
